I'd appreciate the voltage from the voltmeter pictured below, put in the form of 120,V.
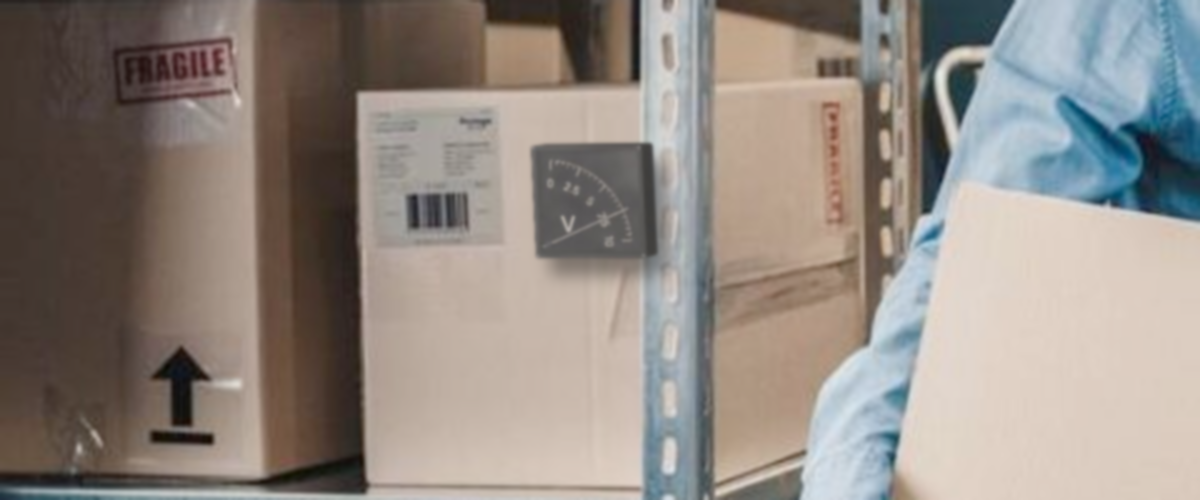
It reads 7.5,V
